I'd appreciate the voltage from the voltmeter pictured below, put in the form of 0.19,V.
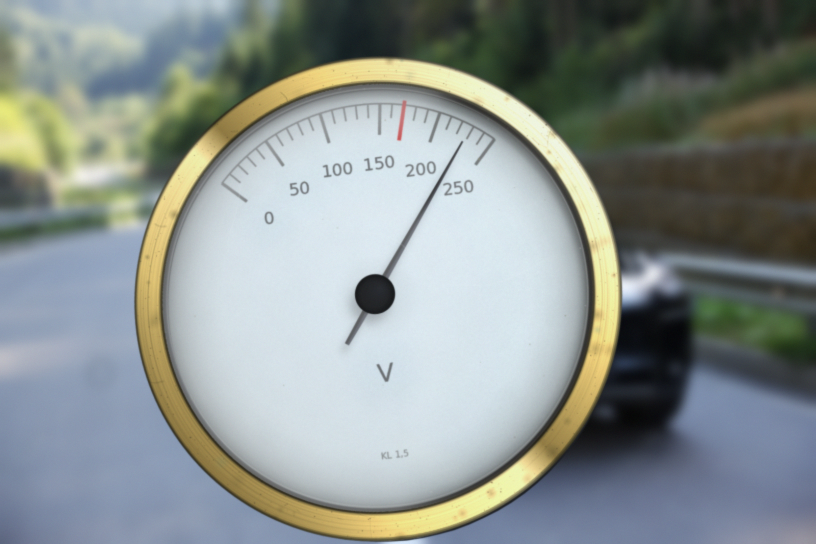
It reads 230,V
